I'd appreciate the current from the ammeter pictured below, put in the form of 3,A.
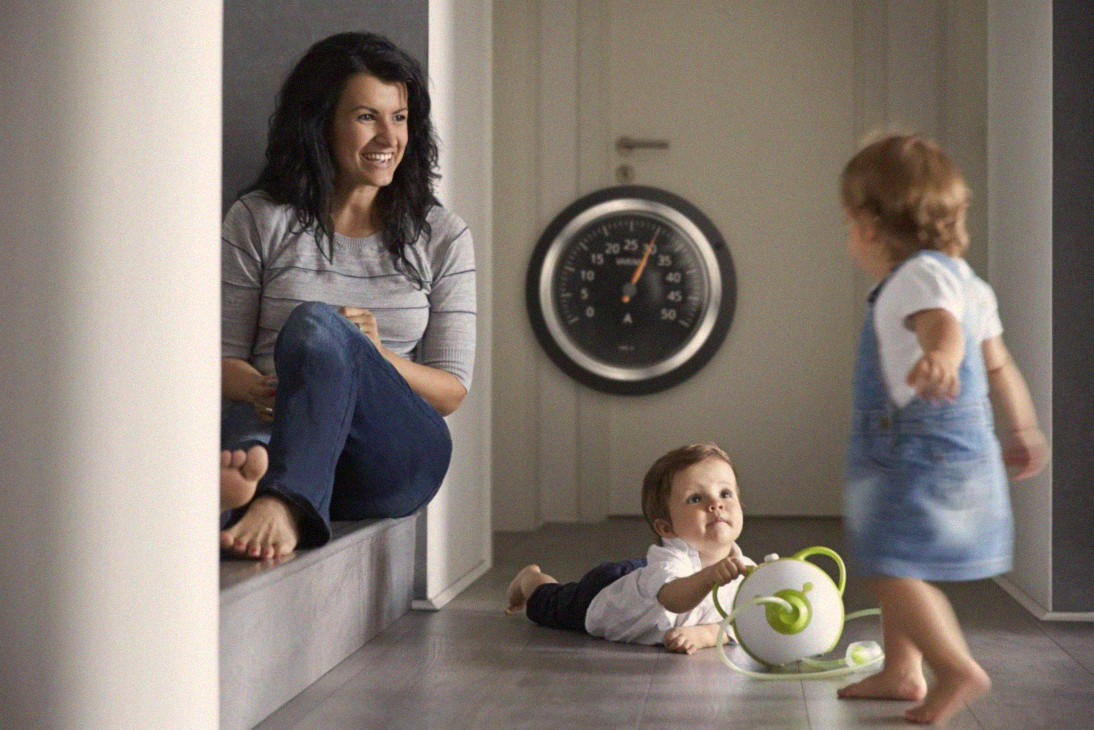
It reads 30,A
